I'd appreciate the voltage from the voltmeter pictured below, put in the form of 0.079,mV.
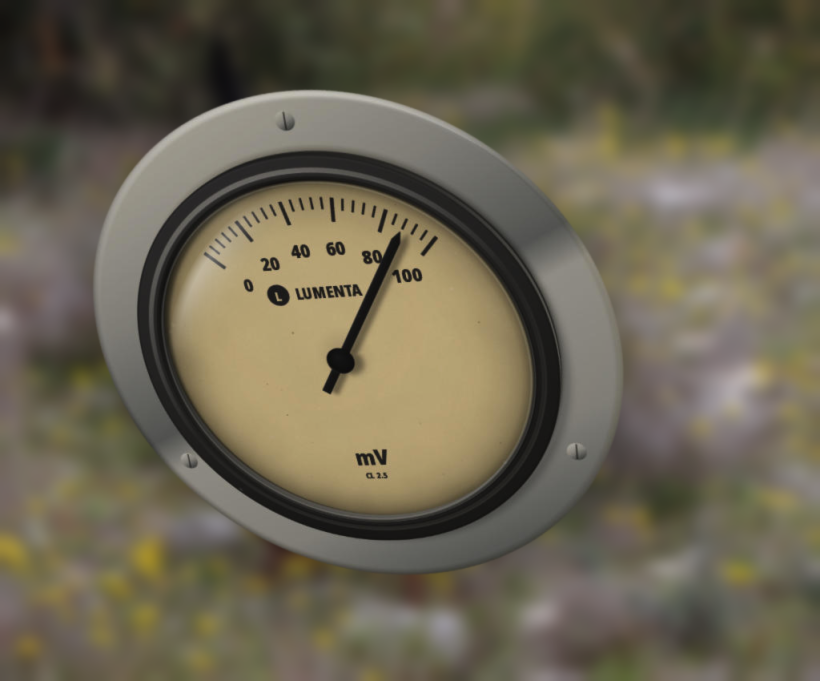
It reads 88,mV
